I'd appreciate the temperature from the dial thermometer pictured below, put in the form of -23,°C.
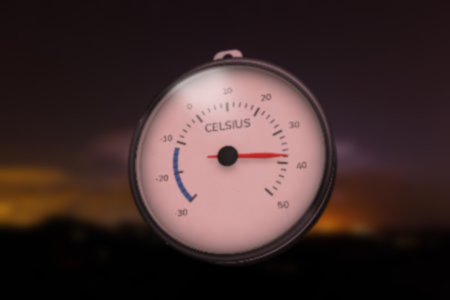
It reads 38,°C
